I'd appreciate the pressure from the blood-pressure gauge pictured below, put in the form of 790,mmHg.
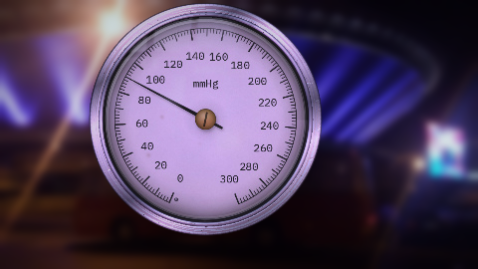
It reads 90,mmHg
